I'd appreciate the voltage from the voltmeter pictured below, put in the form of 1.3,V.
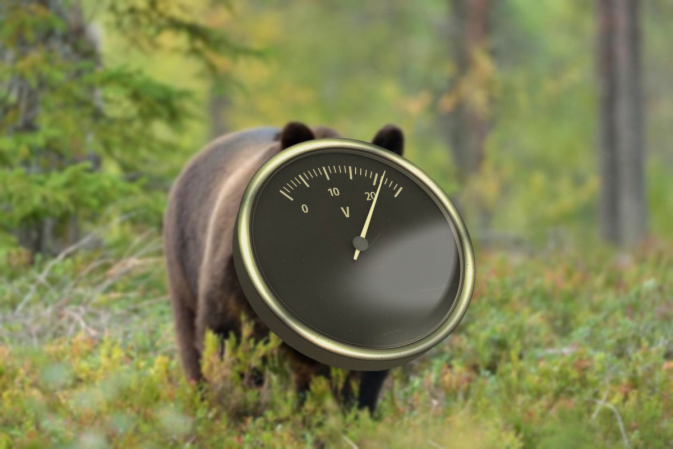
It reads 21,V
